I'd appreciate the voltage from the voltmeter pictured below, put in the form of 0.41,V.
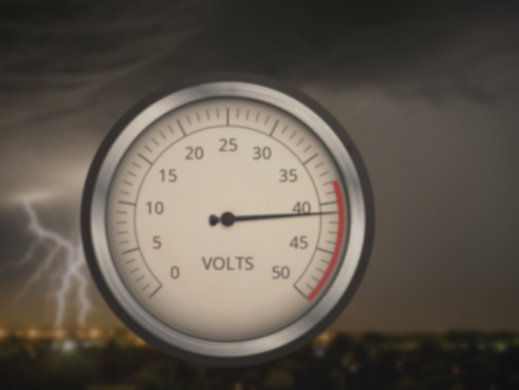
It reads 41,V
